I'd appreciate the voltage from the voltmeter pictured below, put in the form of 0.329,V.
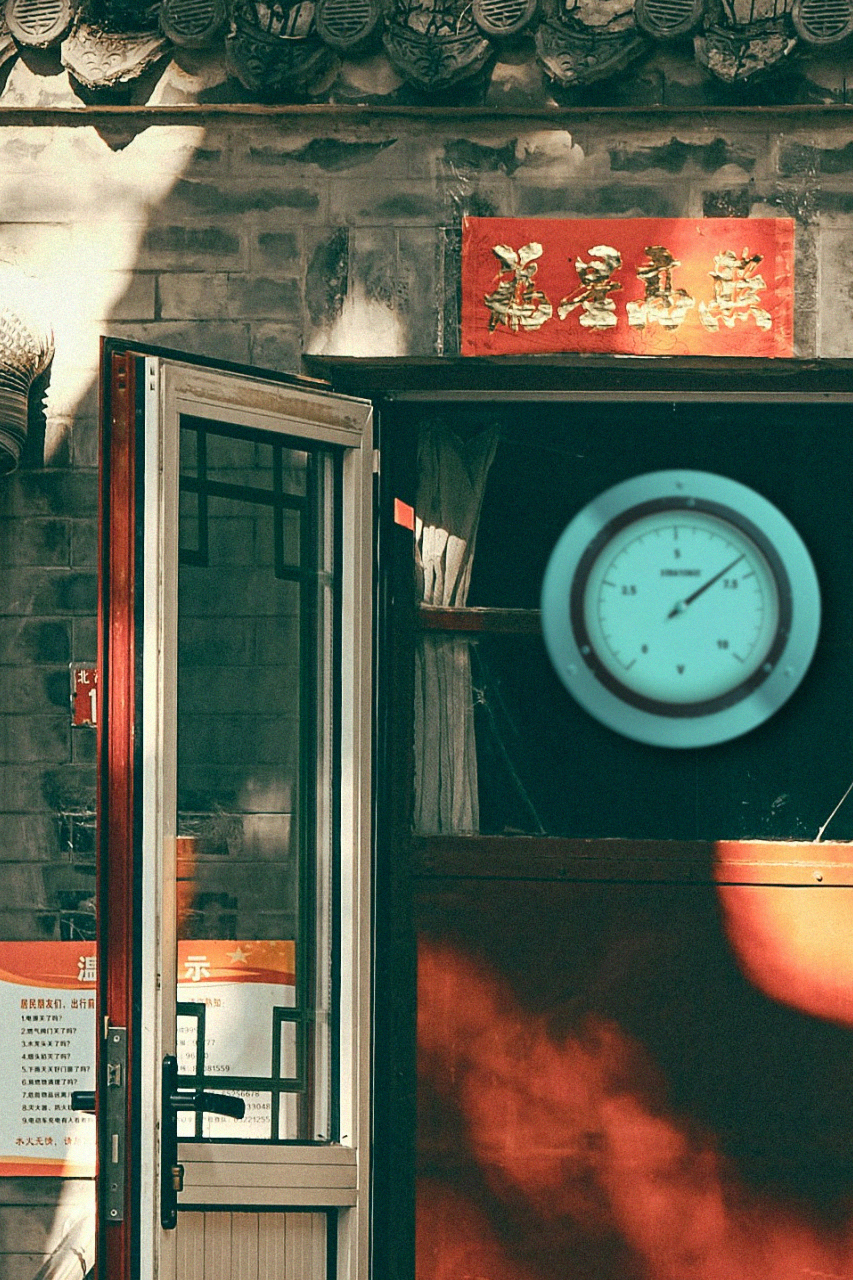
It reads 7,V
